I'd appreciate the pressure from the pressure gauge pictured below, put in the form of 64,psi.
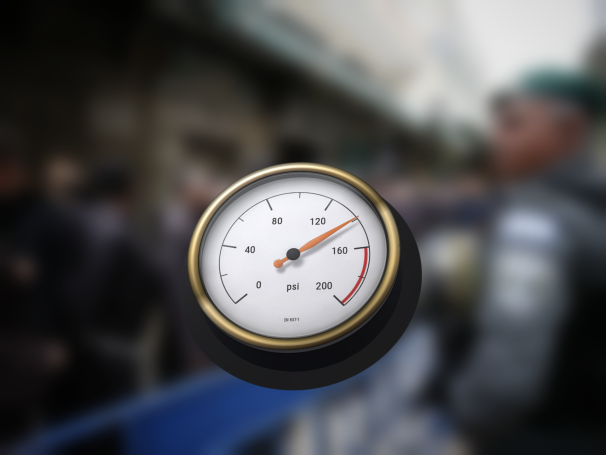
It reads 140,psi
